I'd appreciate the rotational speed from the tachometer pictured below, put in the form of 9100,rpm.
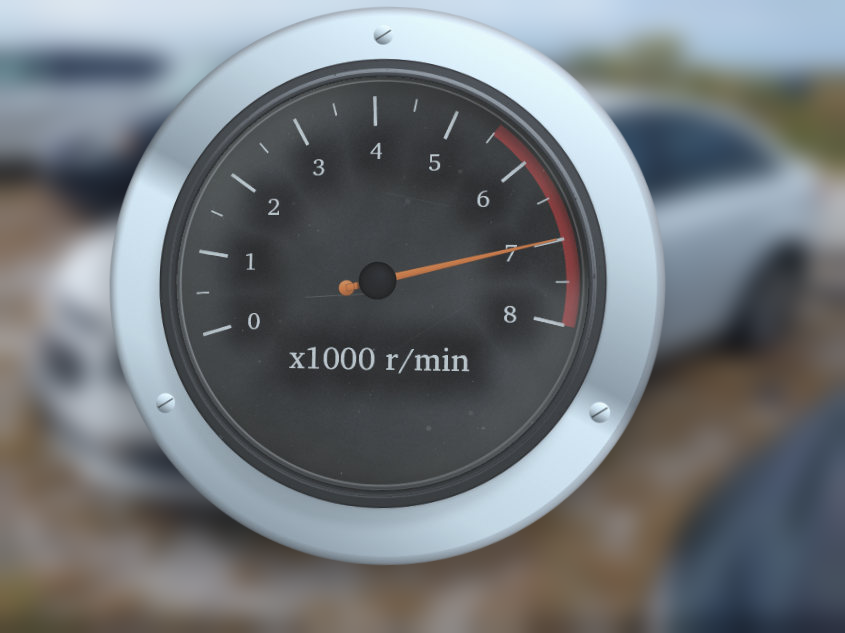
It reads 7000,rpm
